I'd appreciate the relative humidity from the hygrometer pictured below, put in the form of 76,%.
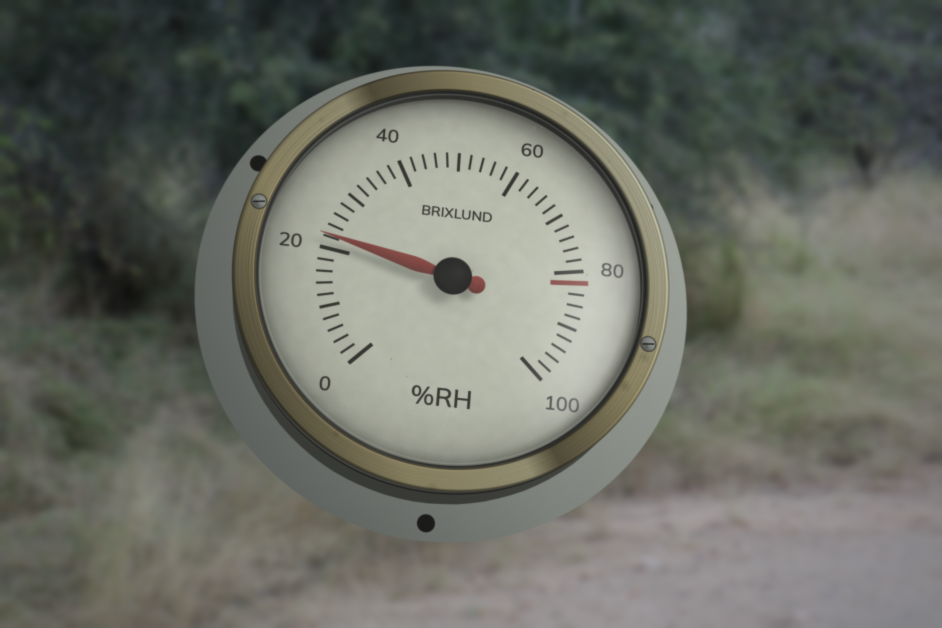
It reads 22,%
